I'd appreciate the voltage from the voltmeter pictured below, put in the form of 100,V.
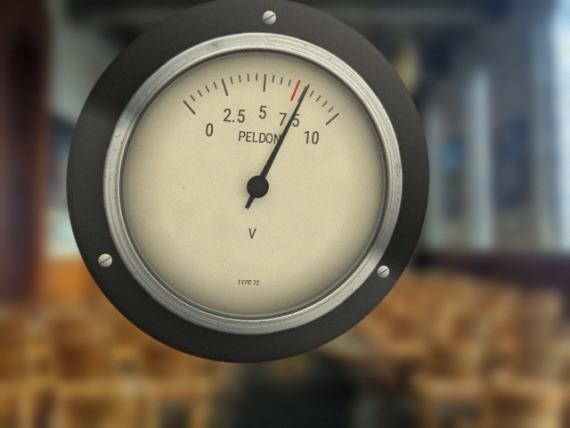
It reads 7.5,V
